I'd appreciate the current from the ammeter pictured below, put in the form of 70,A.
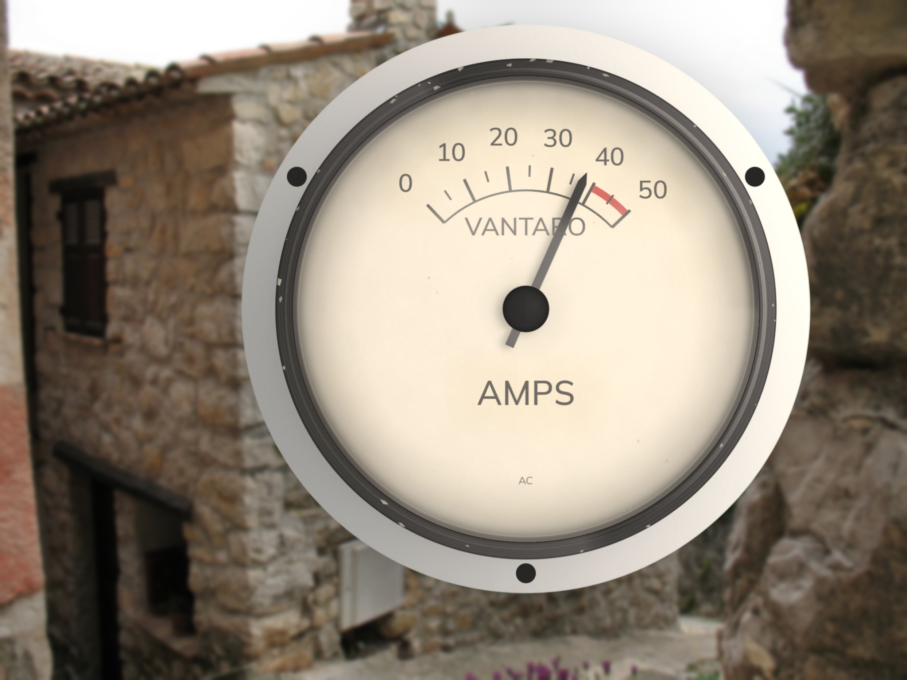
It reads 37.5,A
